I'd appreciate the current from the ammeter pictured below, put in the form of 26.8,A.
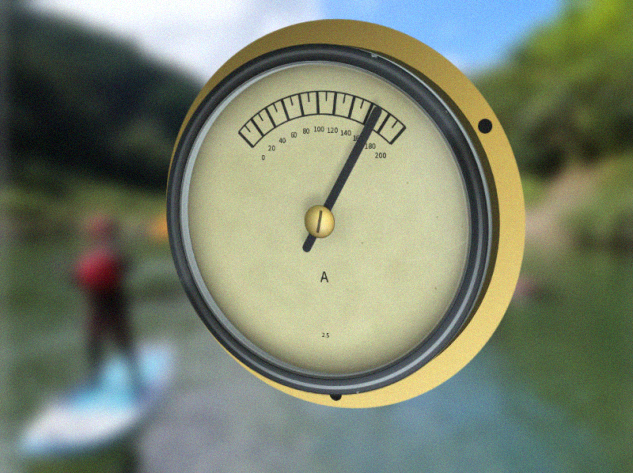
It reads 170,A
